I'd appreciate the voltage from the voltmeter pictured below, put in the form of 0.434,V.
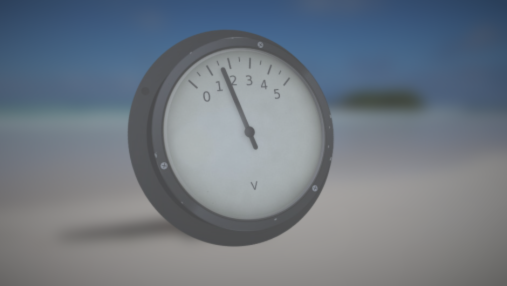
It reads 1.5,V
